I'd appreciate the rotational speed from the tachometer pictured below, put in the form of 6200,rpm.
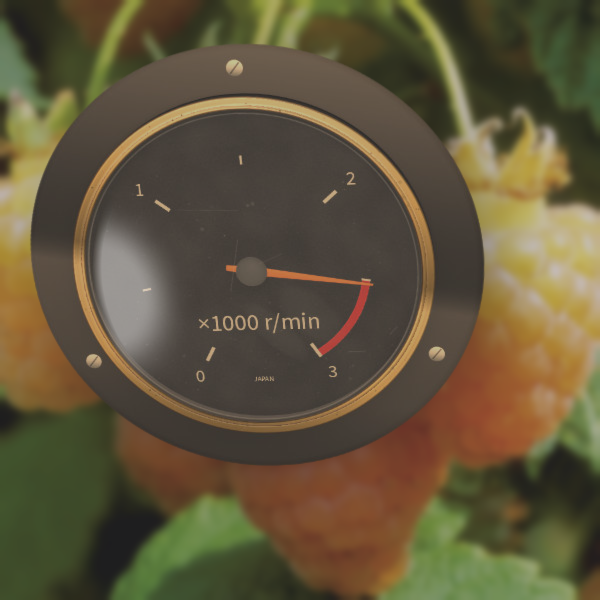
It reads 2500,rpm
